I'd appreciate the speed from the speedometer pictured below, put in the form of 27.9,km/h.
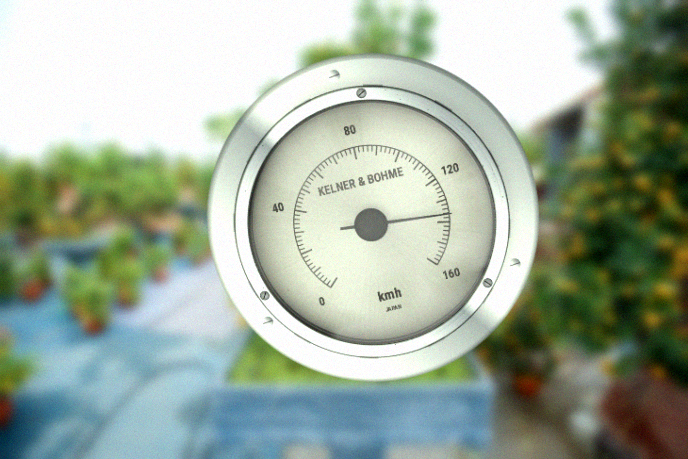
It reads 136,km/h
